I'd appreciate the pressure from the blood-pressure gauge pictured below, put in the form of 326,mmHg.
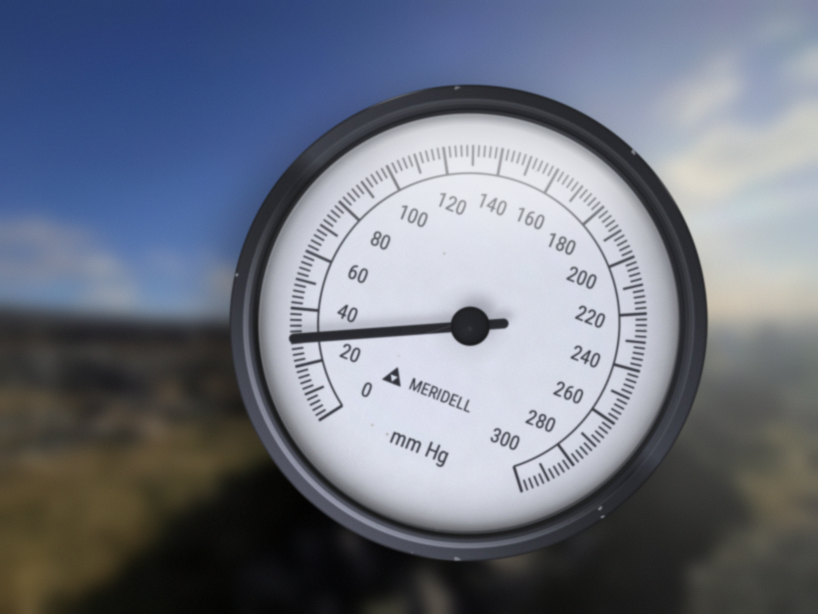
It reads 30,mmHg
